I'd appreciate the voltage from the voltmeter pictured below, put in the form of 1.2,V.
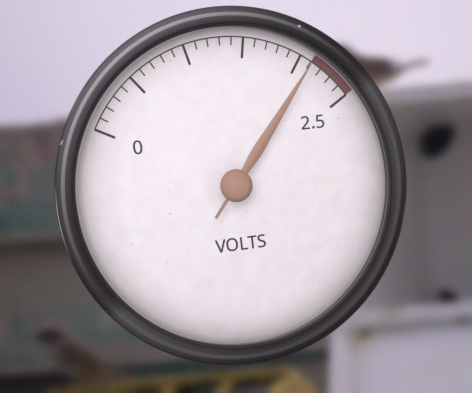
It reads 2.1,V
